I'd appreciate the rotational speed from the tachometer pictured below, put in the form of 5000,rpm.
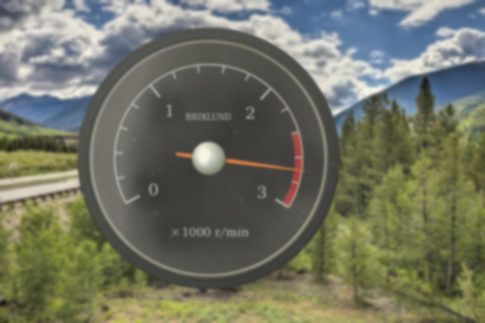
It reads 2700,rpm
